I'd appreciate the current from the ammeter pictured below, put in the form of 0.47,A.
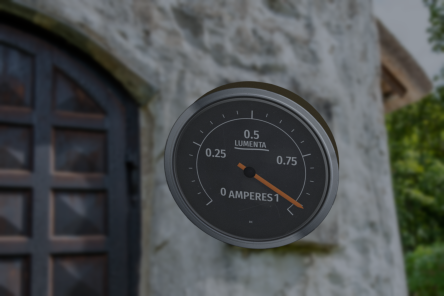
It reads 0.95,A
